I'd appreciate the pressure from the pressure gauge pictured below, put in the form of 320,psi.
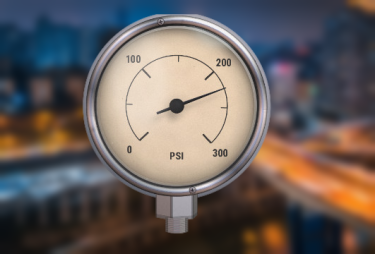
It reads 225,psi
